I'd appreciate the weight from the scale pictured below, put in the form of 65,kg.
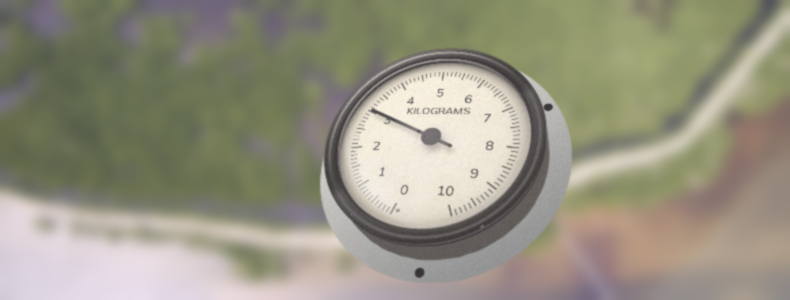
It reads 3,kg
